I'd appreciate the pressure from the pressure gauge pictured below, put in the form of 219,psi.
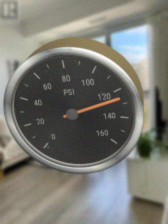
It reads 125,psi
